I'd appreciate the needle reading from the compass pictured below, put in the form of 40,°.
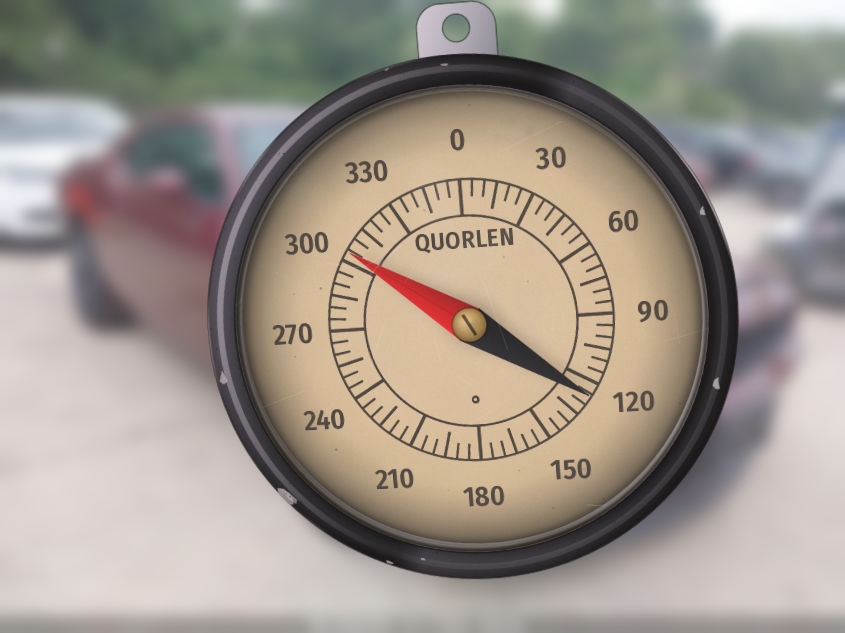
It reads 305,°
